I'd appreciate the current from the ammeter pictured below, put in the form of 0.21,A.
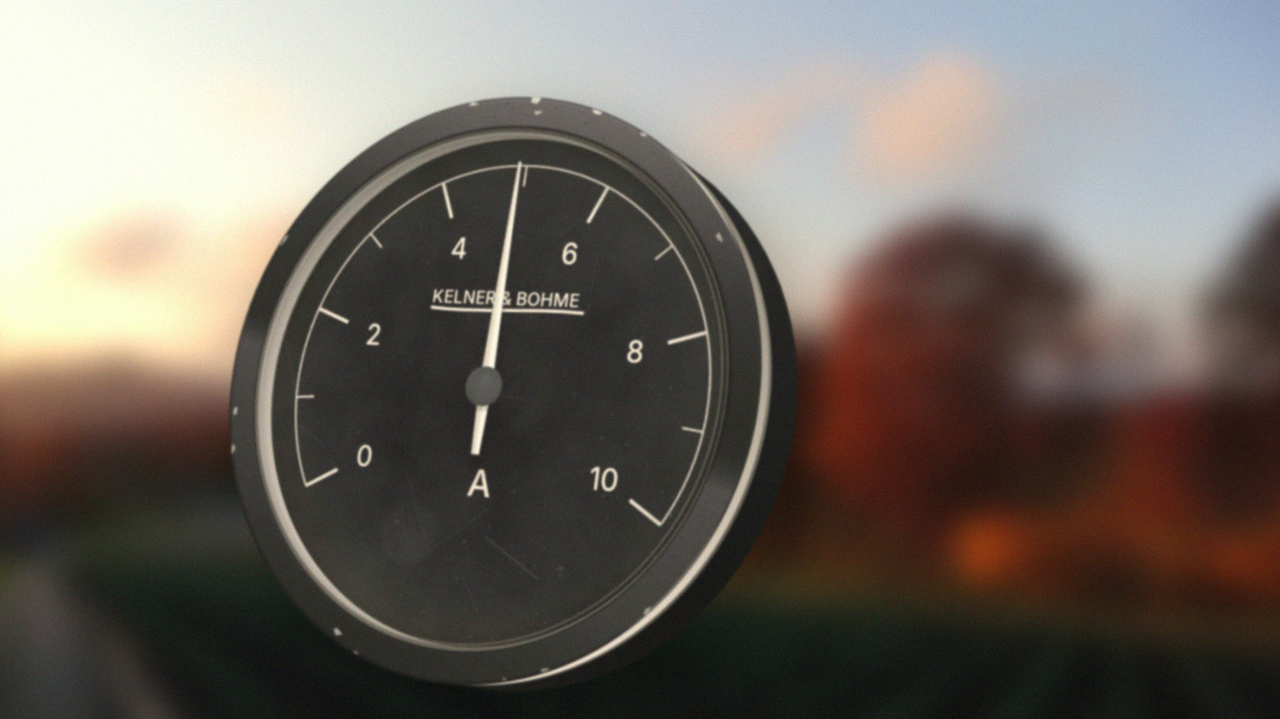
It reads 5,A
